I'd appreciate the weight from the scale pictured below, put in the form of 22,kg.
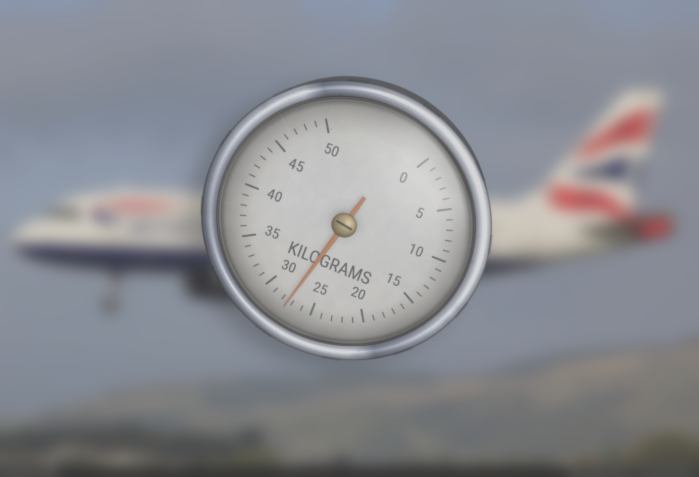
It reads 27.5,kg
